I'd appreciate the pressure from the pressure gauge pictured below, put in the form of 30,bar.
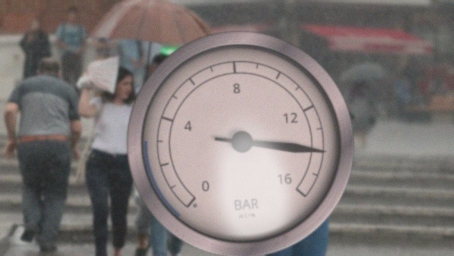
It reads 14,bar
